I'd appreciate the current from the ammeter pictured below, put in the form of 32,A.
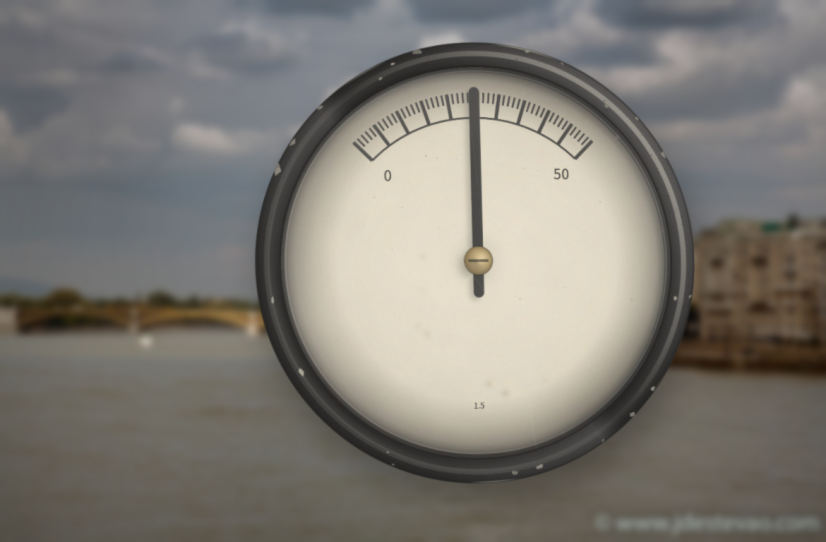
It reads 25,A
